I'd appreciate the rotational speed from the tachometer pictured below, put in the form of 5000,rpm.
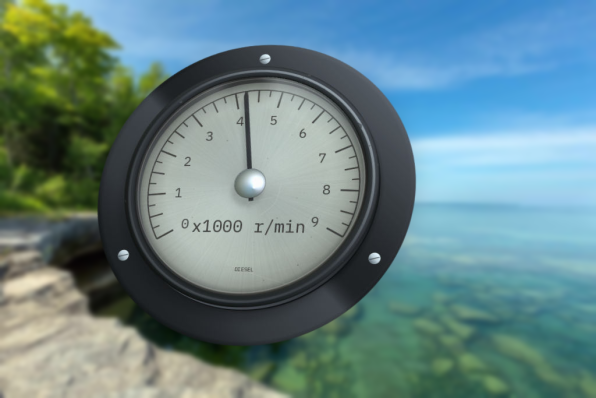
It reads 4250,rpm
